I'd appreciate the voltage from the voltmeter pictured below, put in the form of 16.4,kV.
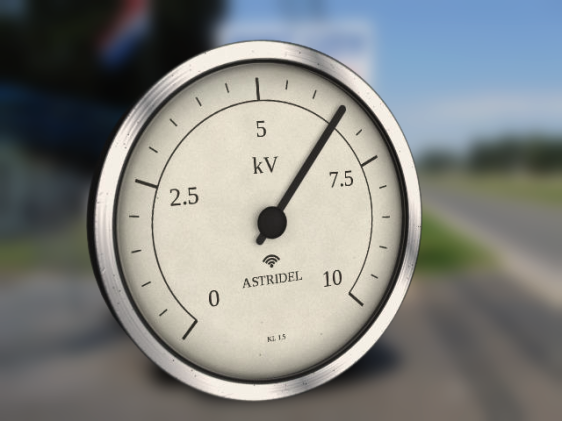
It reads 6.5,kV
